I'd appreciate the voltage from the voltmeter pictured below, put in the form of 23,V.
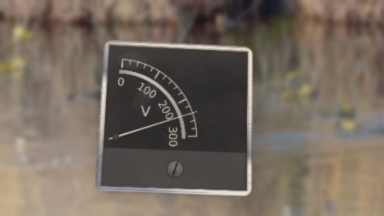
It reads 240,V
